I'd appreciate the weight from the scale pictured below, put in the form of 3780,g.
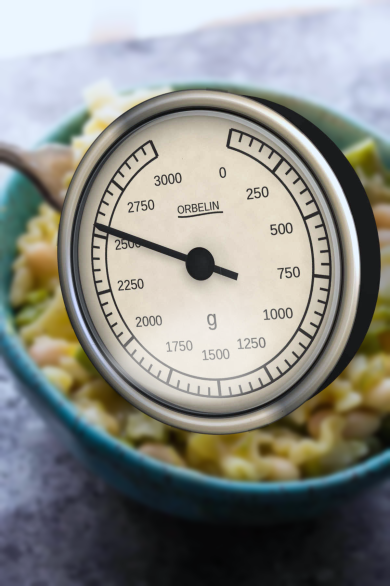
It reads 2550,g
